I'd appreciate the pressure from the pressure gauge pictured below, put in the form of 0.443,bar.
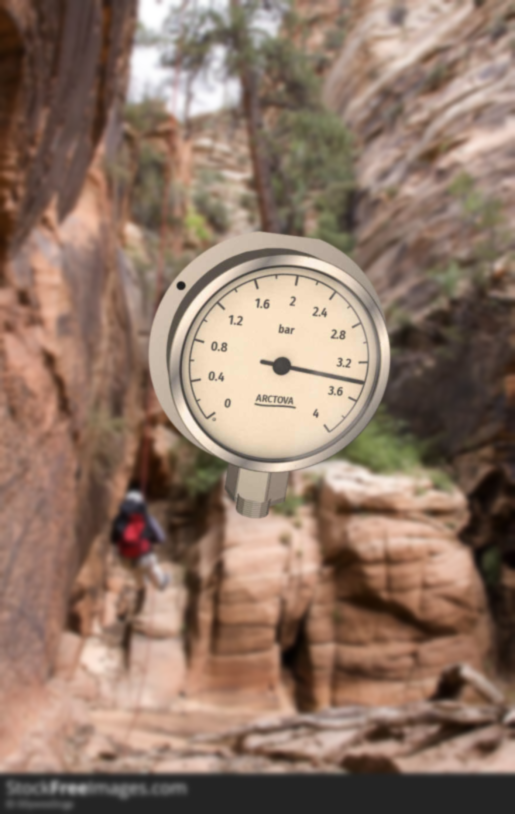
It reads 3.4,bar
